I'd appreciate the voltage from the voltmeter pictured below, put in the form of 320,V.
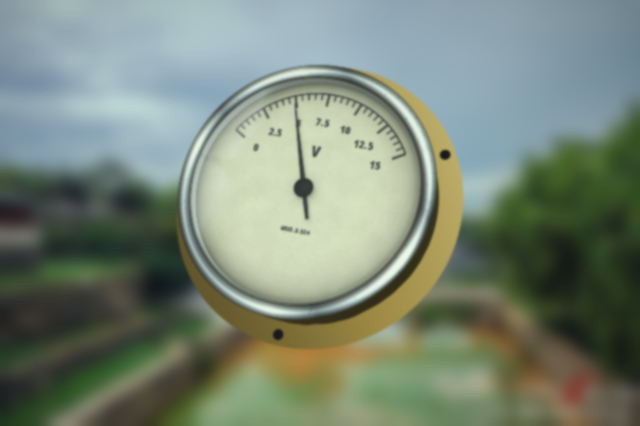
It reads 5,V
